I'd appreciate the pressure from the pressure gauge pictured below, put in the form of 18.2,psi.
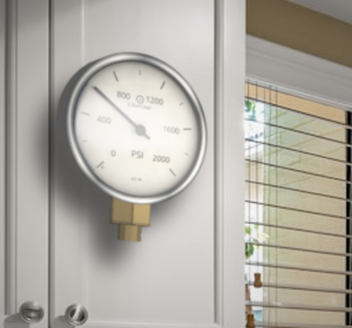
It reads 600,psi
